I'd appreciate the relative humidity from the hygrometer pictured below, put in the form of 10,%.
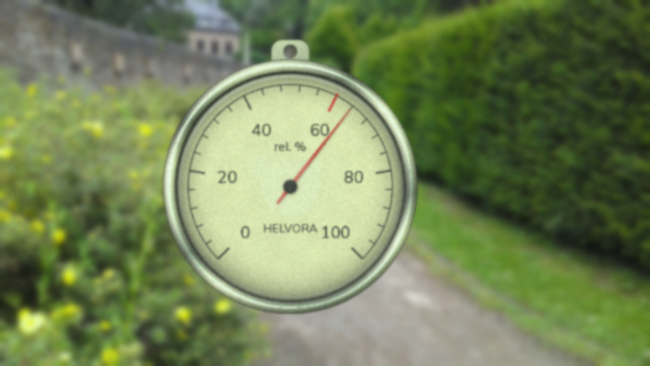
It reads 64,%
